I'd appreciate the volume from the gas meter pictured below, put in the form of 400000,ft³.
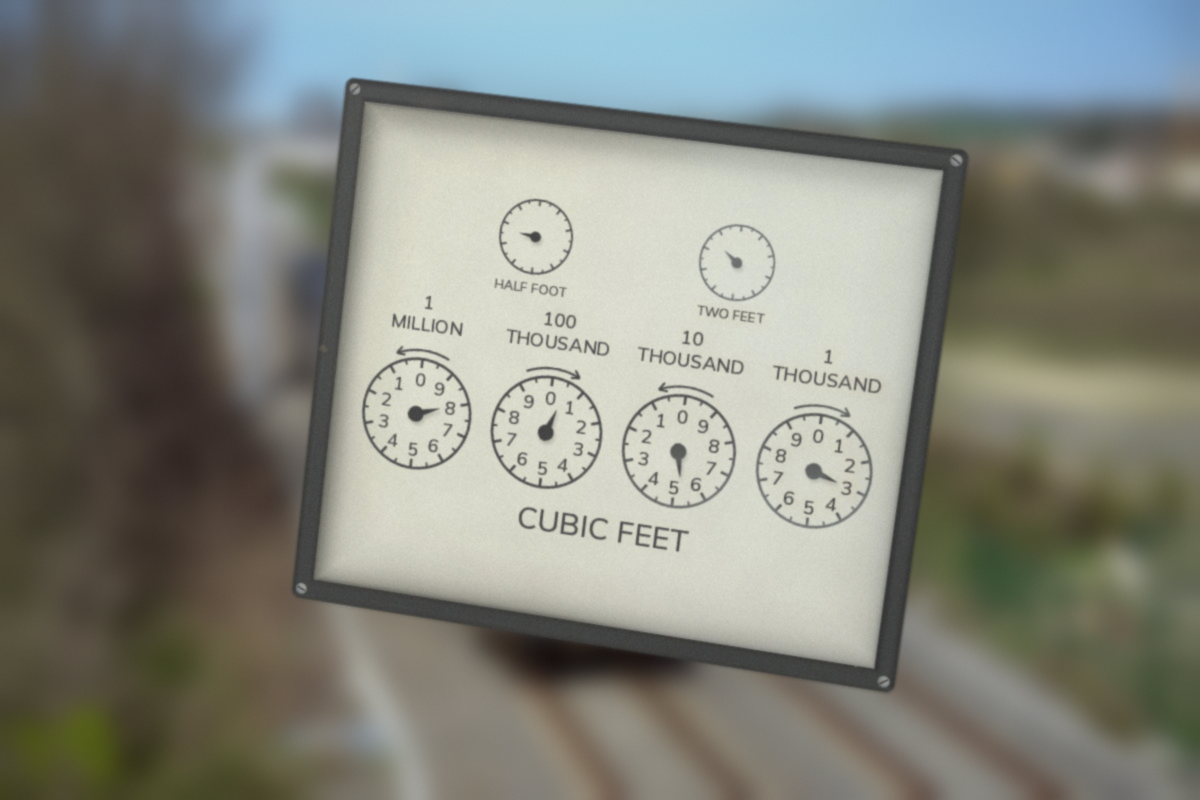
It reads 805300,ft³
